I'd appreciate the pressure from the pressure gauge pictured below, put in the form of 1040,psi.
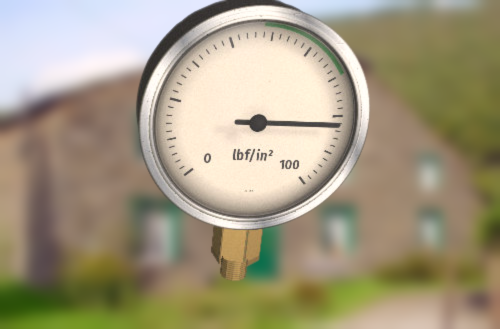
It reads 82,psi
